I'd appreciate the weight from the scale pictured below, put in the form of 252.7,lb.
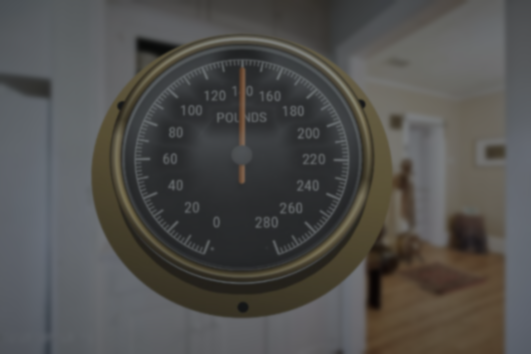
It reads 140,lb
